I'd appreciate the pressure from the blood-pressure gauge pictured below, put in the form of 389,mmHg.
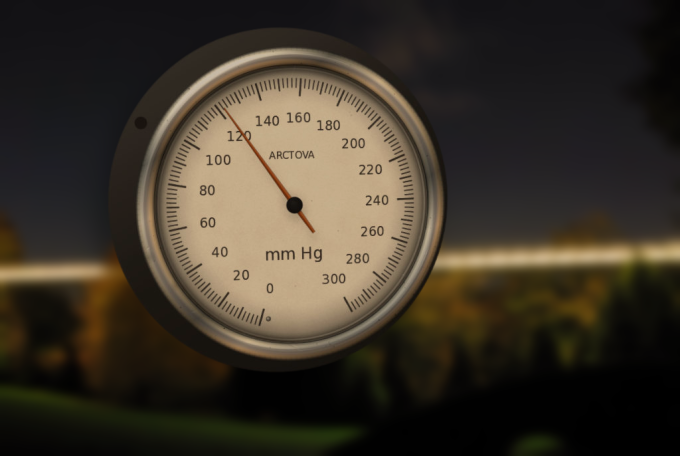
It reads 122,mmHg
